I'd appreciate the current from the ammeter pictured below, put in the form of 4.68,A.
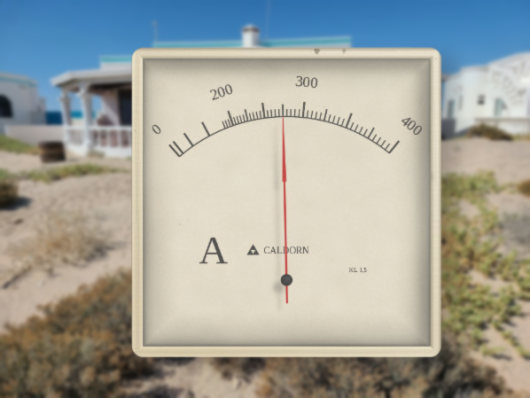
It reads 275,A
